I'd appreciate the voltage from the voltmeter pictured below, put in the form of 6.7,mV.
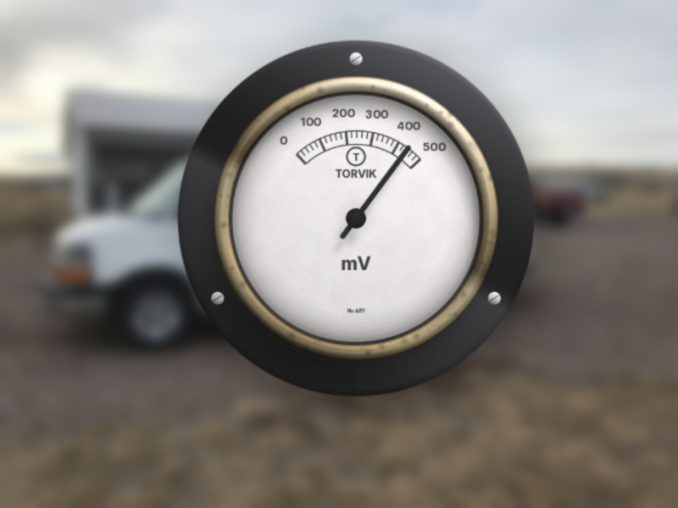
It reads 440,mV
